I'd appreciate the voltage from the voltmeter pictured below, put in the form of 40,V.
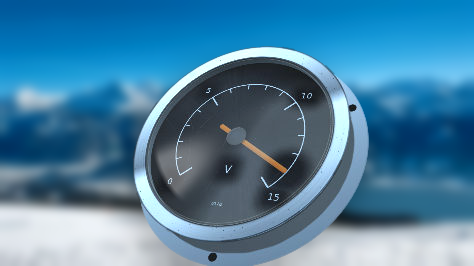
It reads 14,V
